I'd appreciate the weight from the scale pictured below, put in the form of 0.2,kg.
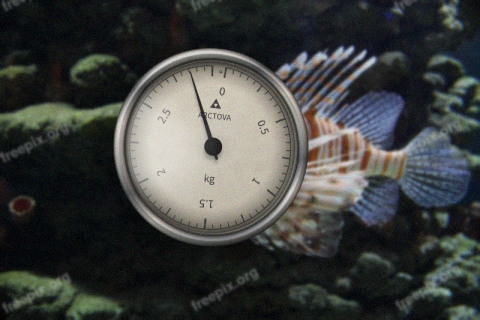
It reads 2.85,kg
